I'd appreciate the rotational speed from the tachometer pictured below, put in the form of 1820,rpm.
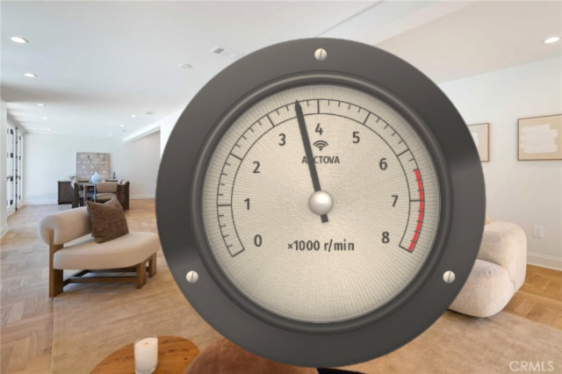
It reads 3600,rpm
